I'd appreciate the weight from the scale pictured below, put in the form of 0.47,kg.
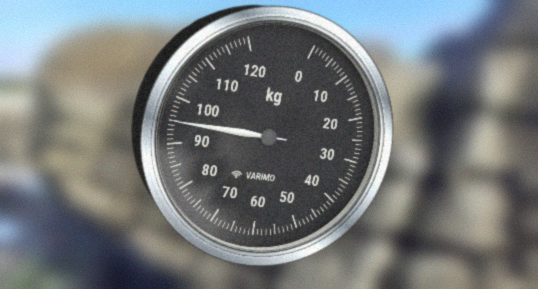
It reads 95,kg
